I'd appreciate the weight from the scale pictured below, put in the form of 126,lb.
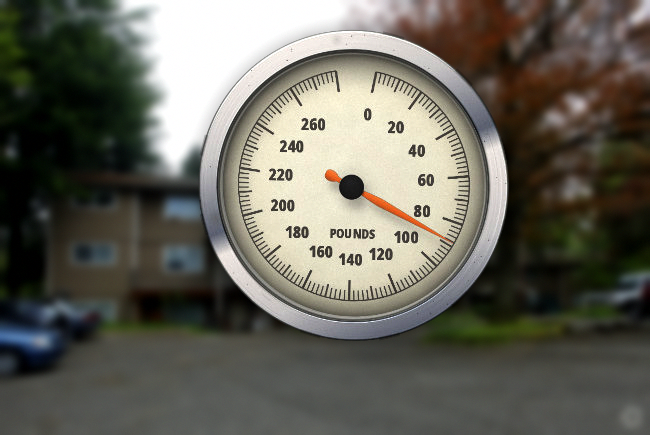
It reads 88,lb
